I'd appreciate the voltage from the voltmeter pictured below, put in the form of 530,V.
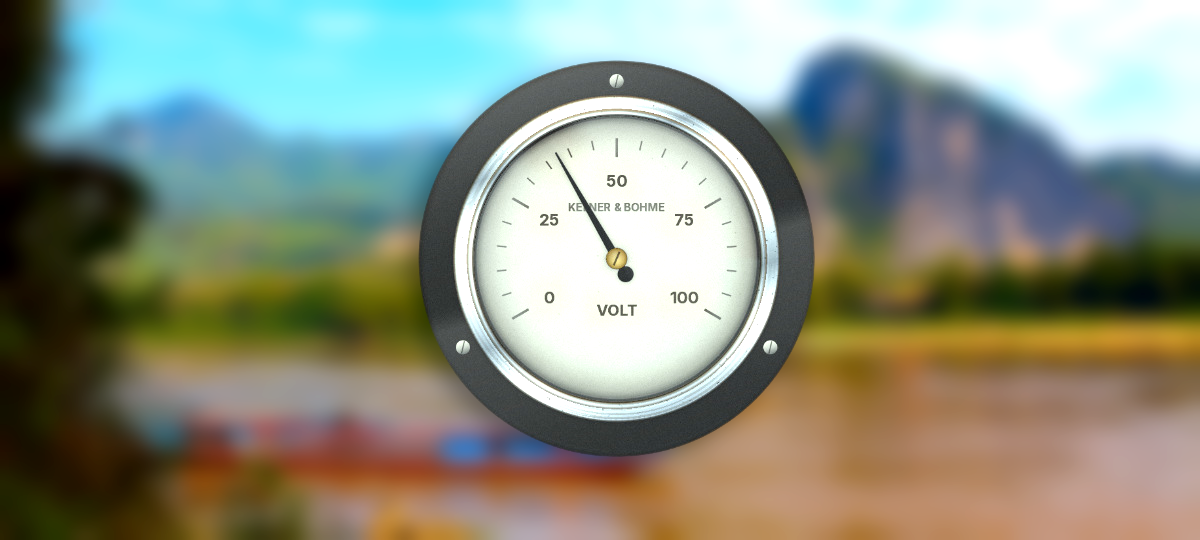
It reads 37.5,V
